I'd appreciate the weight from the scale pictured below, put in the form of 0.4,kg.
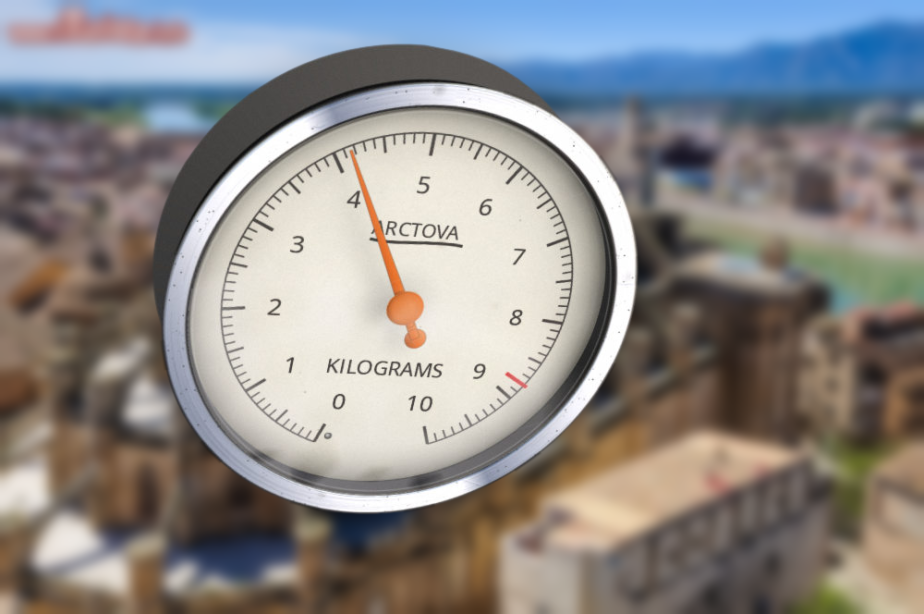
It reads 4.15,kg
